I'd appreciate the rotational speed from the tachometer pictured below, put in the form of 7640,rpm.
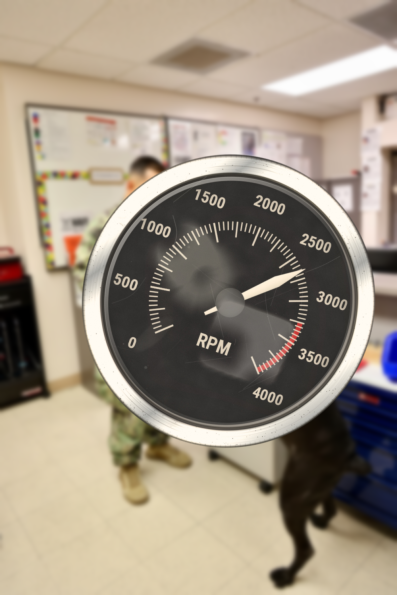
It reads 2650,rpm
